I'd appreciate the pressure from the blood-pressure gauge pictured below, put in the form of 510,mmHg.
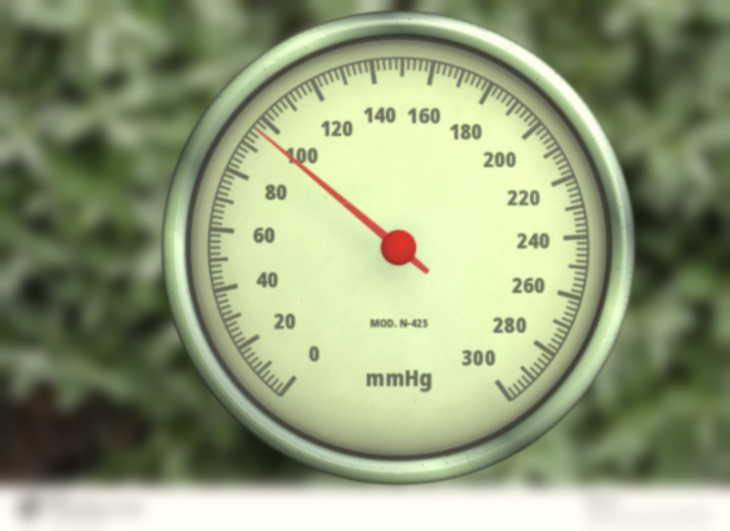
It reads 96,mmHg
